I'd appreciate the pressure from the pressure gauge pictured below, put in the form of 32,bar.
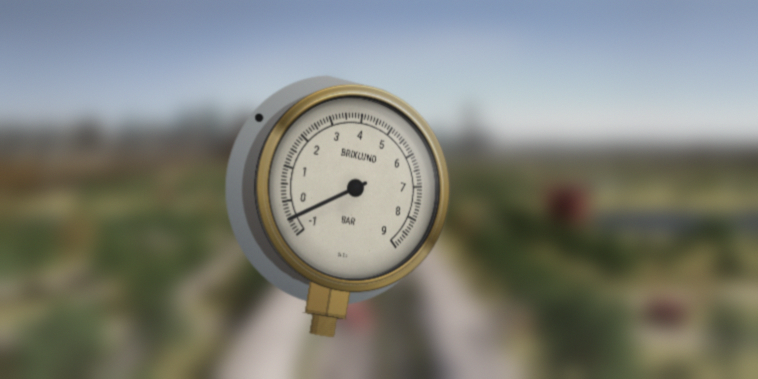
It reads -0.5,bar
